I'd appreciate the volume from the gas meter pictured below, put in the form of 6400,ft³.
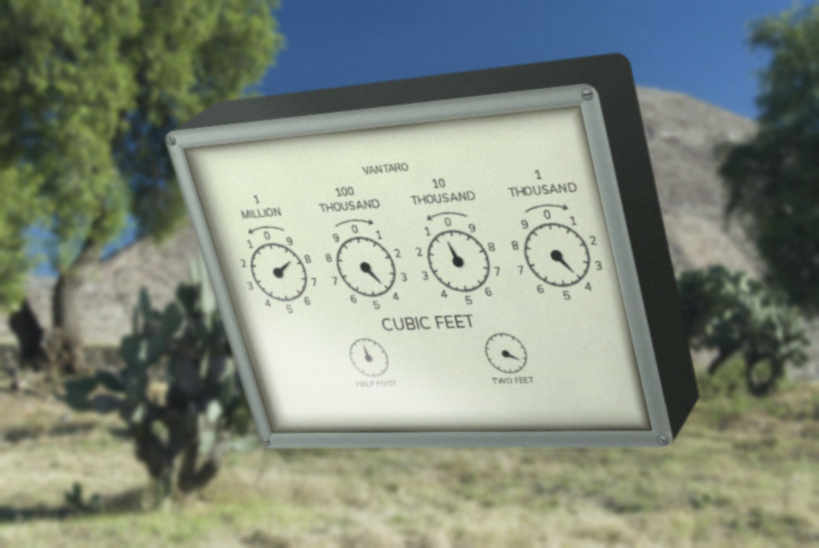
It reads 840400,ft³
